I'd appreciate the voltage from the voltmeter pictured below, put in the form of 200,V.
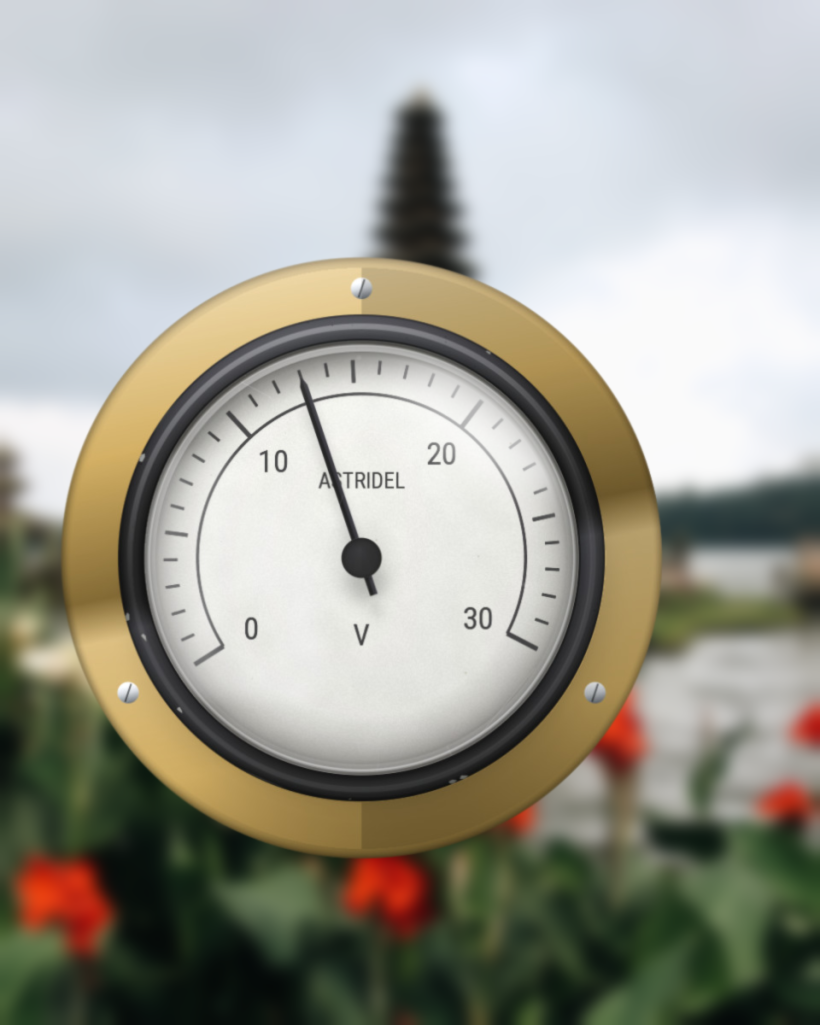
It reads 13,V
